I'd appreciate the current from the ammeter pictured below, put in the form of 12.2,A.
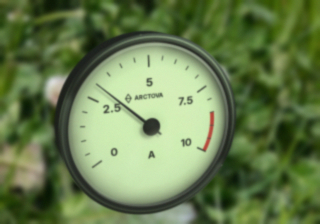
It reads 3,A
